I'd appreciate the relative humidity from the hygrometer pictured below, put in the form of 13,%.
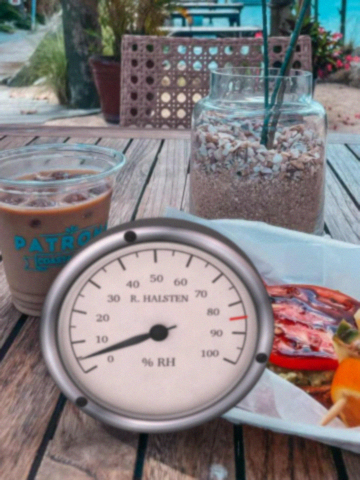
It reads 5,%
